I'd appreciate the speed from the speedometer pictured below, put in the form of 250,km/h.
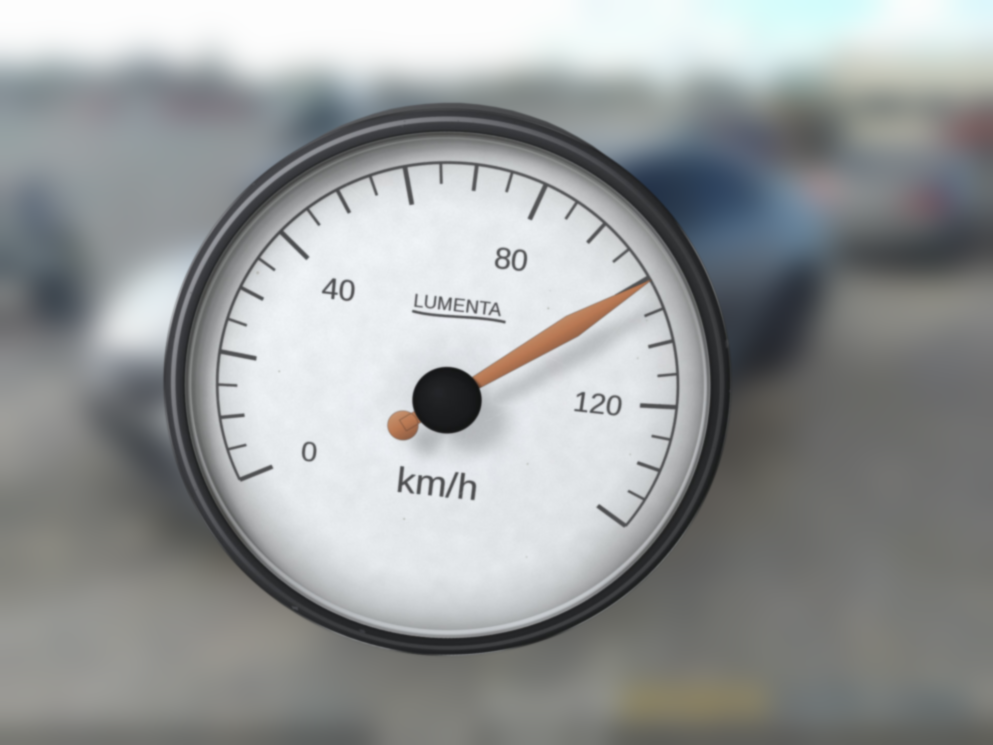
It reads 100,km/h
